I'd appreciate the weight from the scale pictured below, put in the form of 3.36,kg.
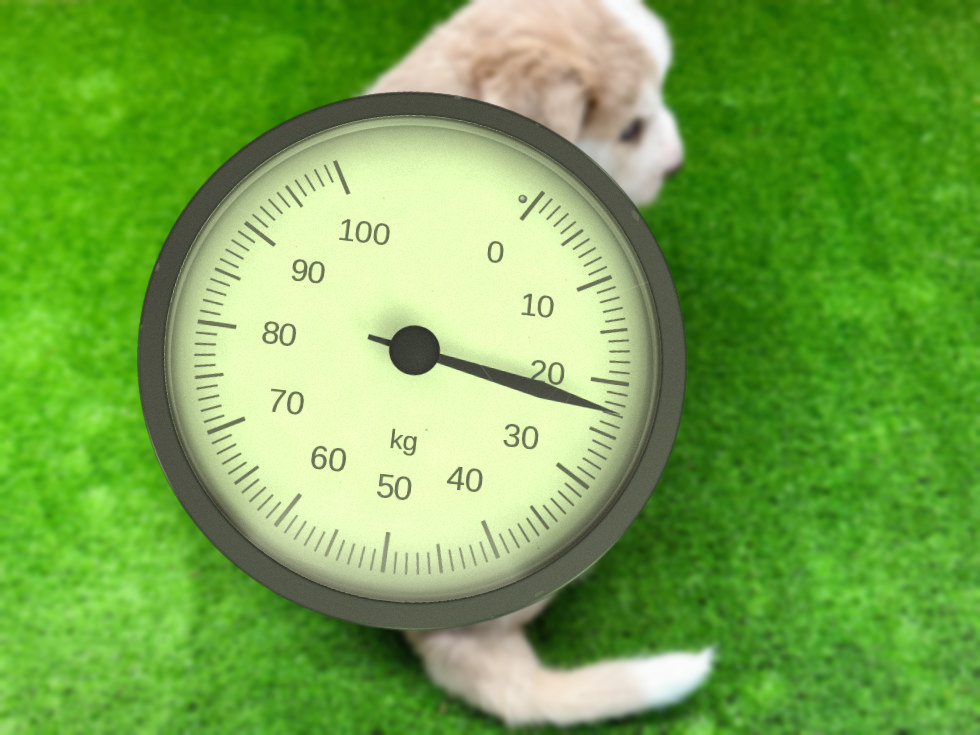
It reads 23,kg
